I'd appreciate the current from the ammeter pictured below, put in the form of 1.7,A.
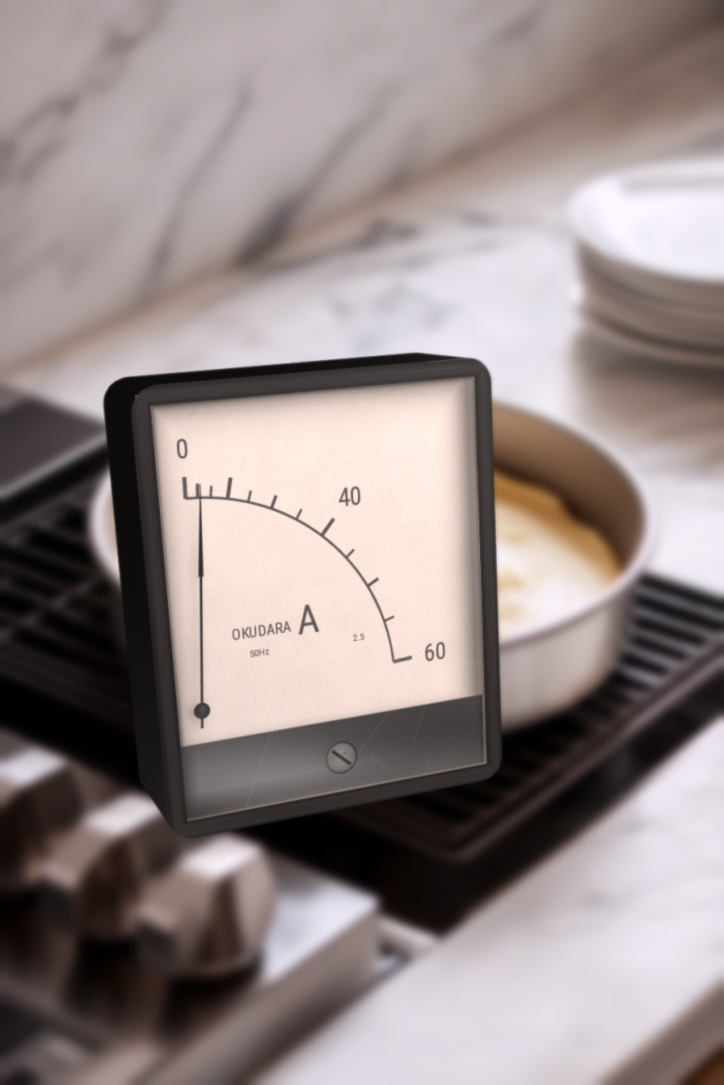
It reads 10,A
